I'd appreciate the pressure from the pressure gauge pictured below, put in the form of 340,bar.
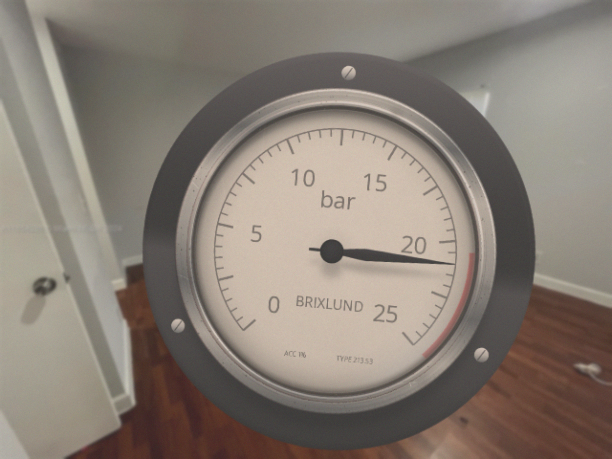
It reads 21,bar
